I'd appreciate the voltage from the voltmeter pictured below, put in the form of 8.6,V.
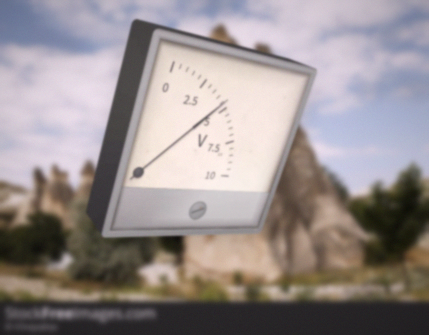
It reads 4.5,V
